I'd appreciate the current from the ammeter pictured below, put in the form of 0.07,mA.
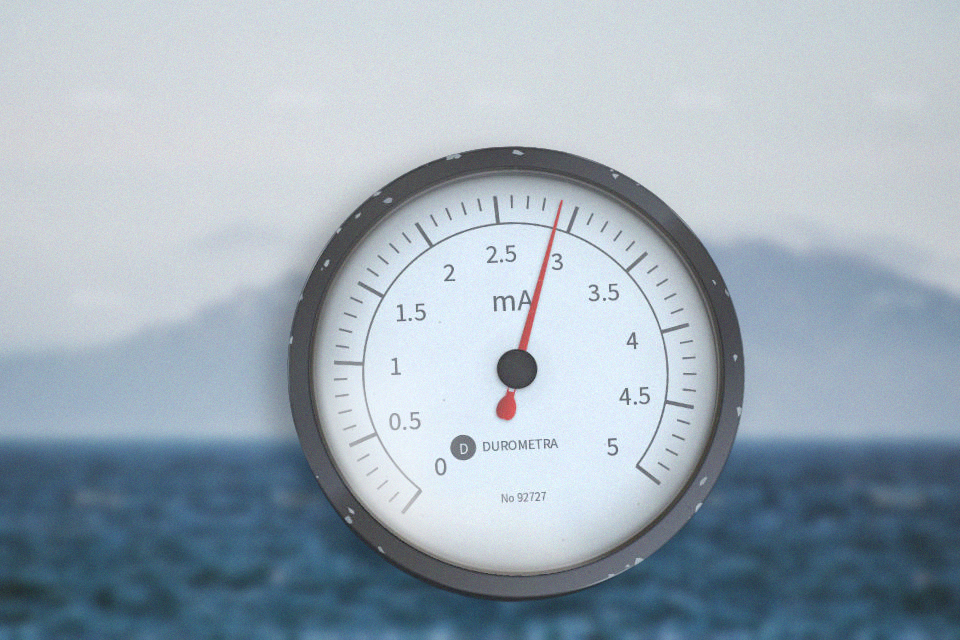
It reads 2.9,mA
